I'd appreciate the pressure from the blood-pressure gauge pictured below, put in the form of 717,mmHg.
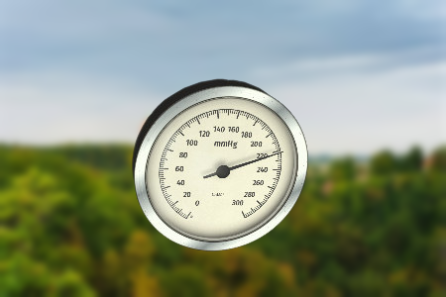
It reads 220,mmHg
